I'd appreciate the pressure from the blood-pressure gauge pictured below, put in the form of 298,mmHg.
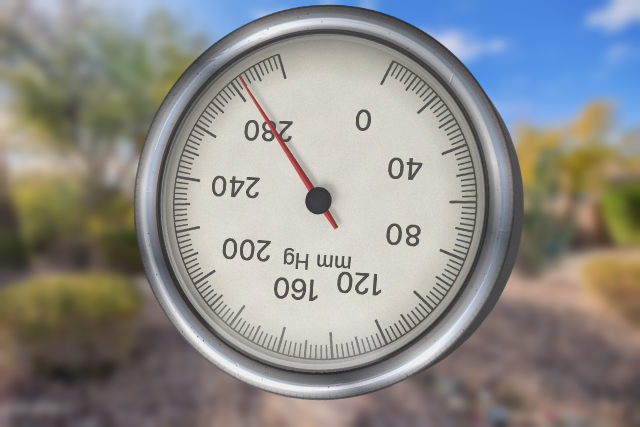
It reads 284,mmHg
